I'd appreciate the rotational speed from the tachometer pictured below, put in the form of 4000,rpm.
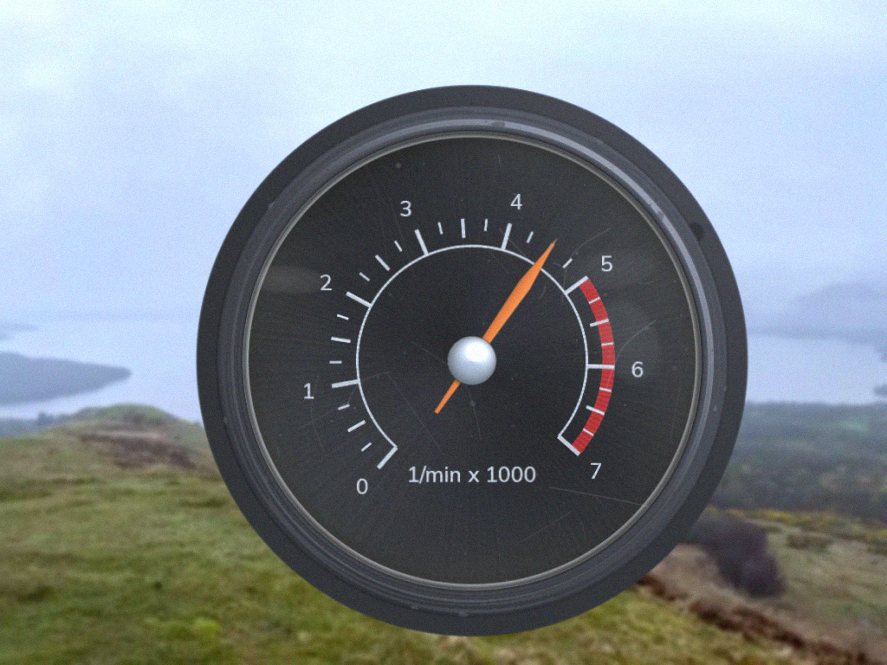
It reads 4500,rpm
